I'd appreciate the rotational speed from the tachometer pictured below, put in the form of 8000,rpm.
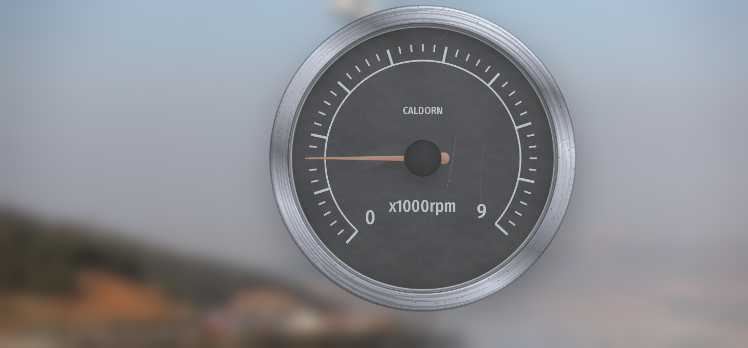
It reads 1600,rpm
